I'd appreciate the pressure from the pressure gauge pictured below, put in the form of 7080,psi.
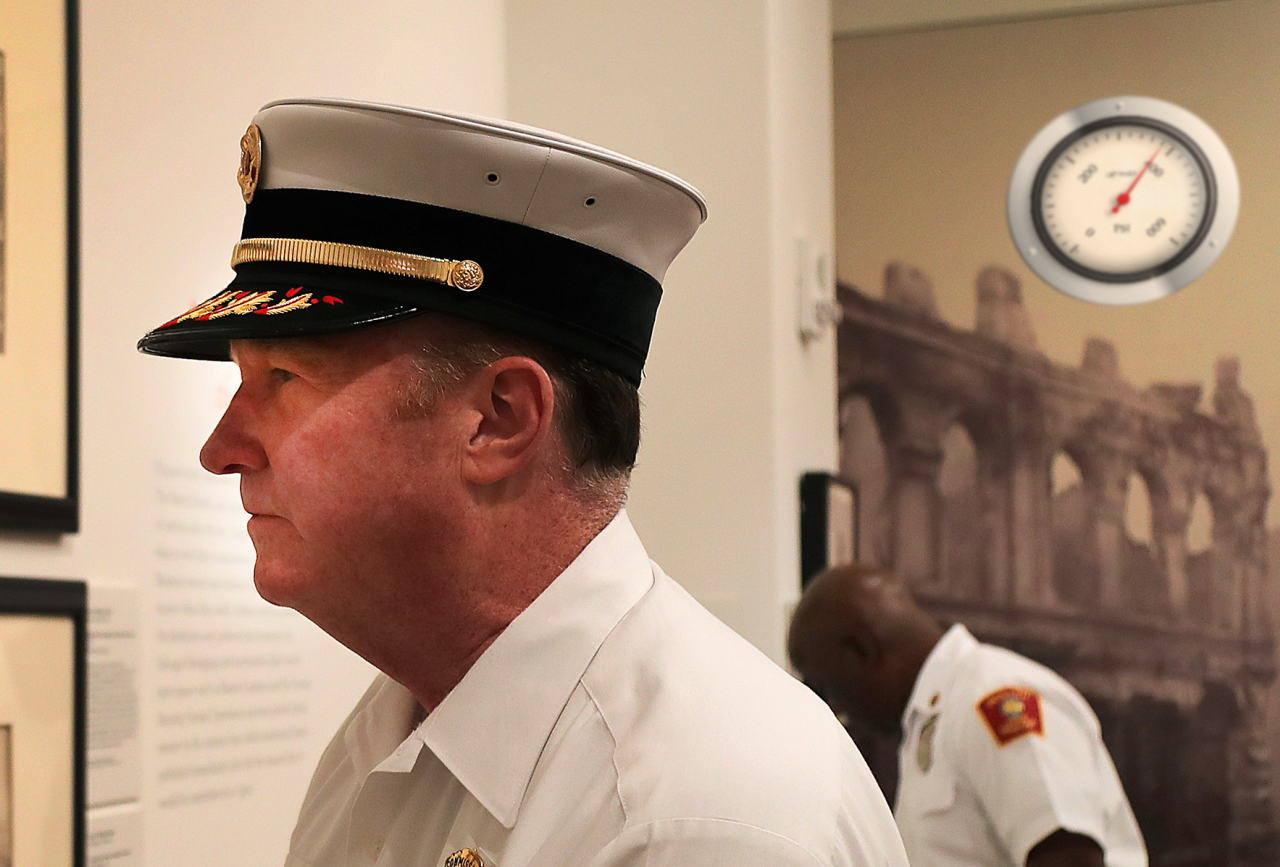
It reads 380,psi
